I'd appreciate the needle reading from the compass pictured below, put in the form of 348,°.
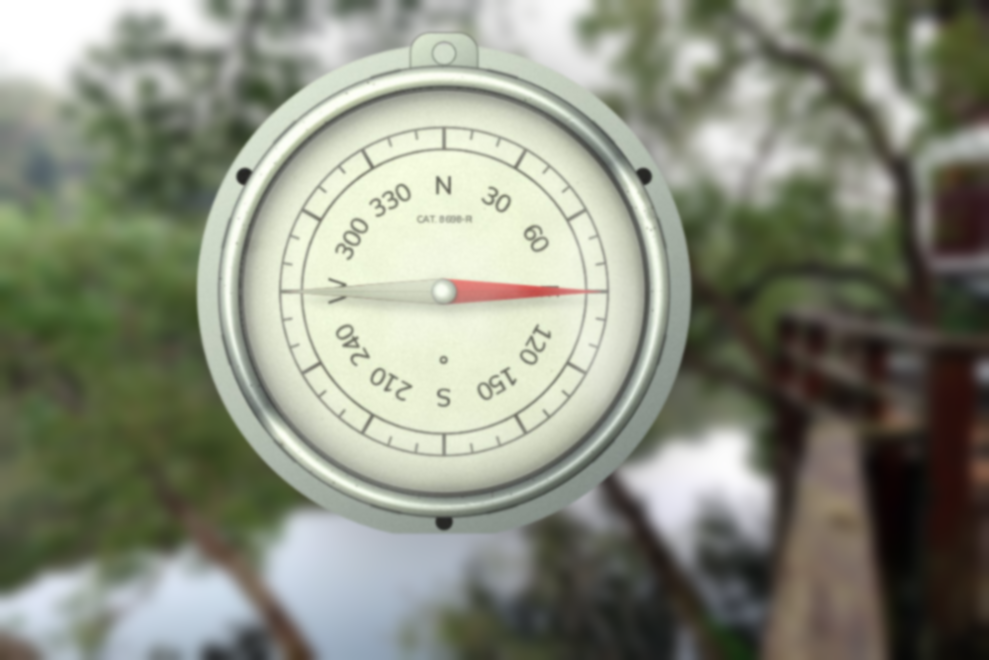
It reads 90,°
